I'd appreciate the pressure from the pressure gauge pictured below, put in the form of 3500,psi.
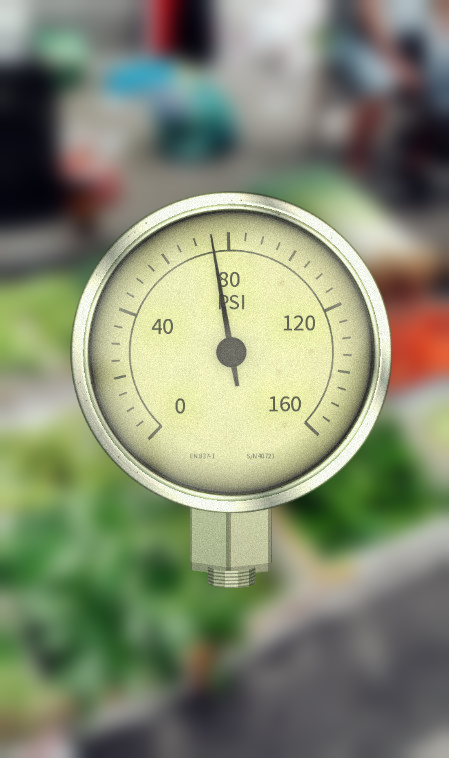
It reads 75,psi
